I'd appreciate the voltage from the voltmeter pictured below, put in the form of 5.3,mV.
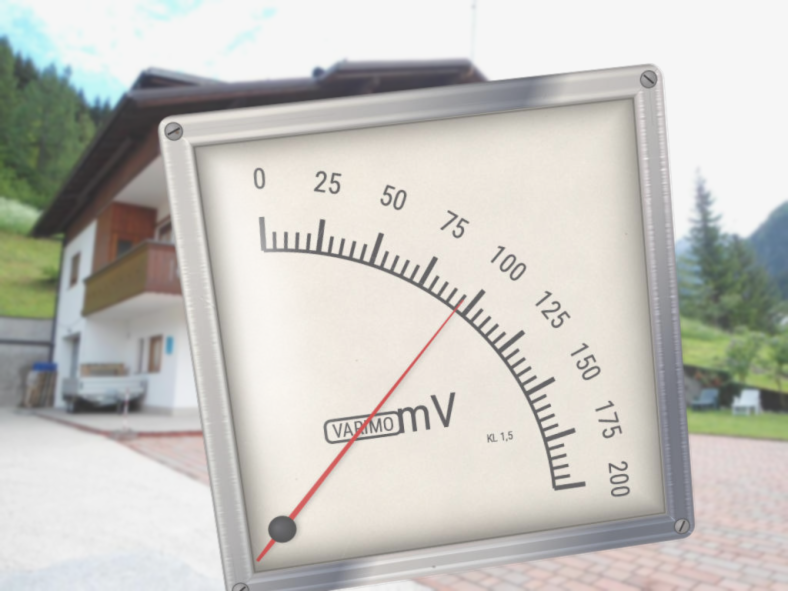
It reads 95,mV
